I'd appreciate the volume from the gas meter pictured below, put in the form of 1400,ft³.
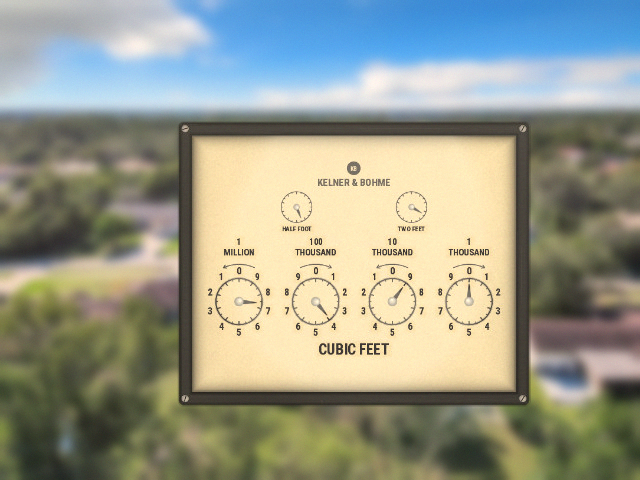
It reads 739000,ft³
